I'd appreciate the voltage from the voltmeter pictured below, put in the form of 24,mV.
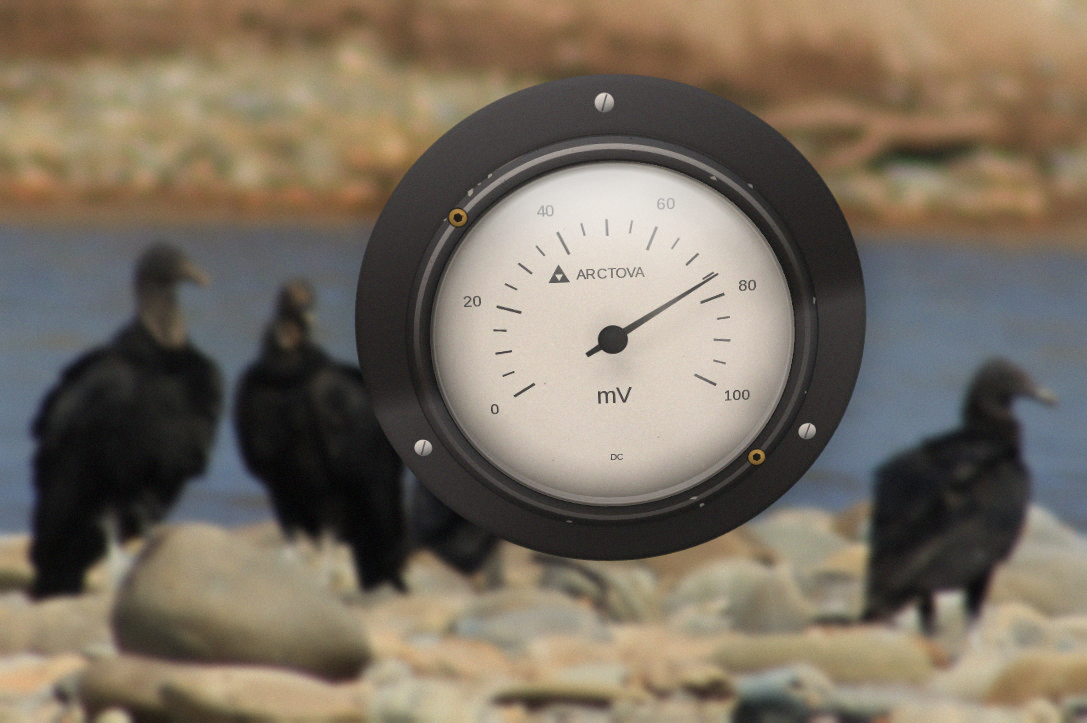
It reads 75,mV
